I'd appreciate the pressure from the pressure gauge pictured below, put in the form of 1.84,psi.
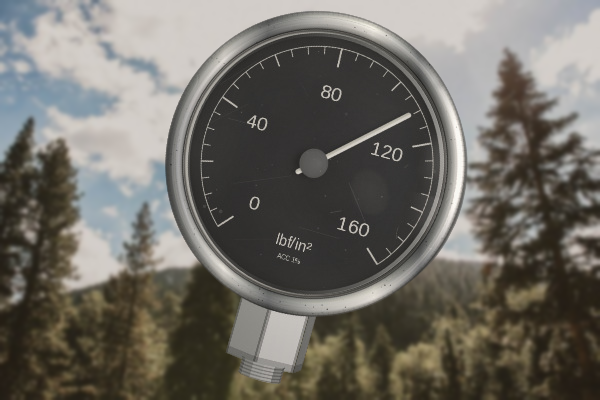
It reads 110,psi
